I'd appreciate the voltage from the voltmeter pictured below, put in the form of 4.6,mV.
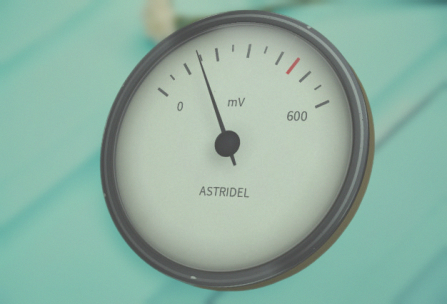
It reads 150,mV
